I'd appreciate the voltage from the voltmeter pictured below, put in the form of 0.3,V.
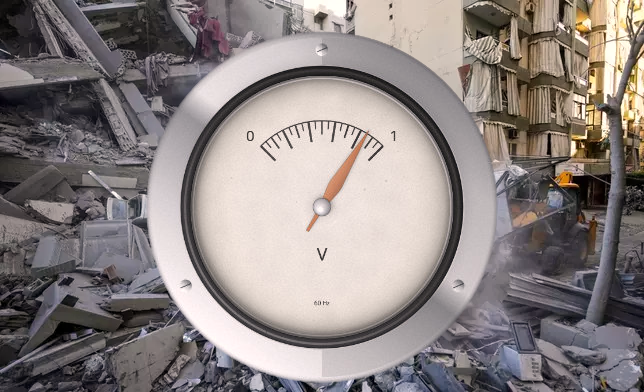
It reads 0.85,V
